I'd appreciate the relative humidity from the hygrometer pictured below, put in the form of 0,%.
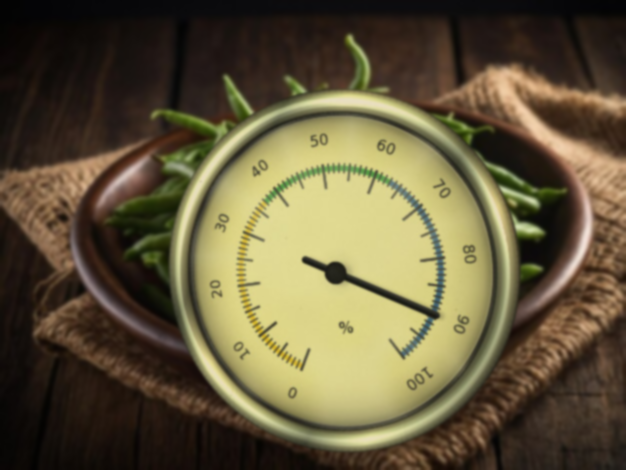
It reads 90,%
